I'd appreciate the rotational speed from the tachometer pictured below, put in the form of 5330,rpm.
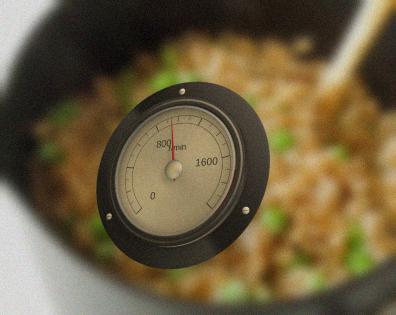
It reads 950,rpm
